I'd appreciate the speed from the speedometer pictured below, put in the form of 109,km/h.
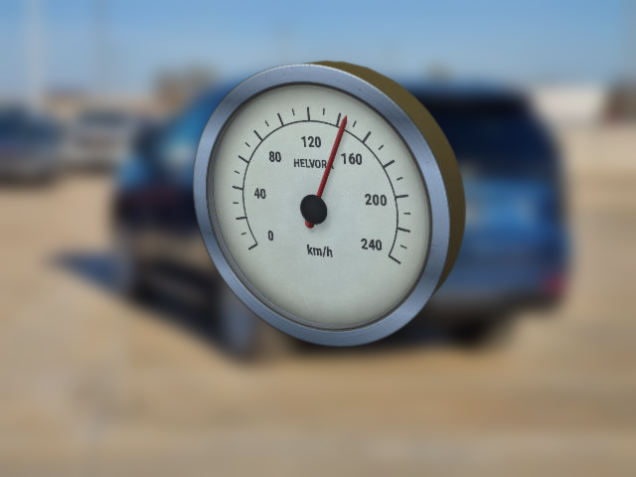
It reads 145,km/h
